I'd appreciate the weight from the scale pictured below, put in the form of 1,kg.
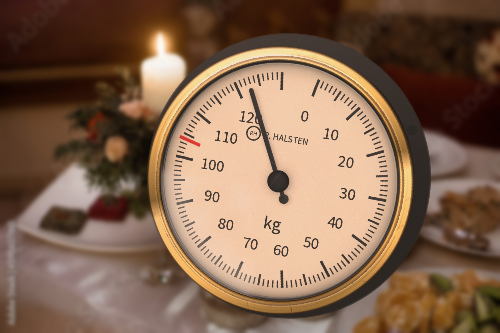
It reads 123,kg
